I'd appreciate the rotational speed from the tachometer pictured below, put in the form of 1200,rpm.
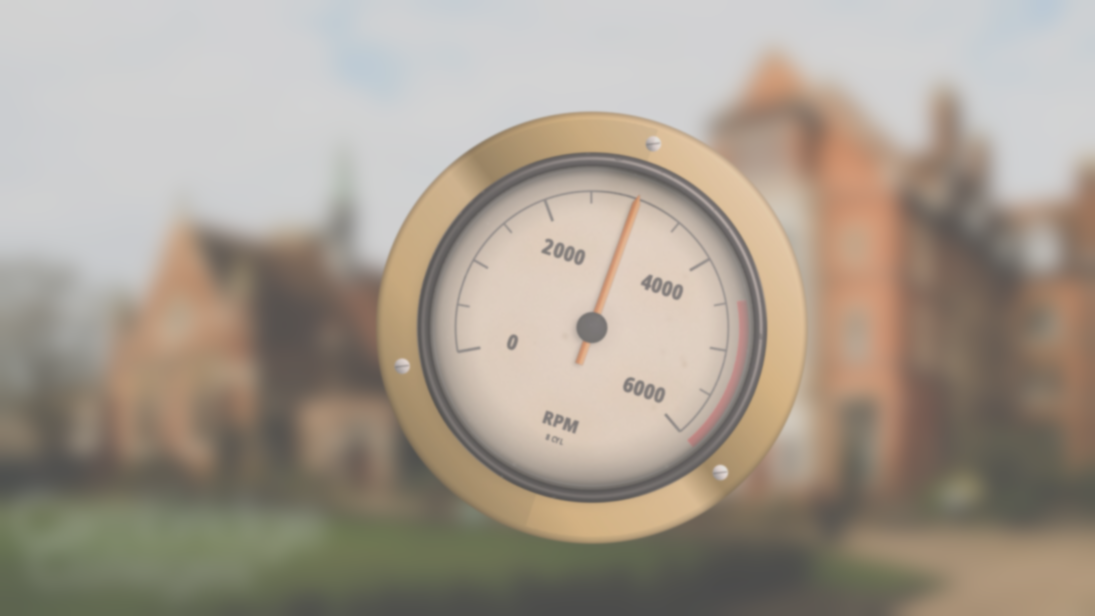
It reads 3000,rpm
